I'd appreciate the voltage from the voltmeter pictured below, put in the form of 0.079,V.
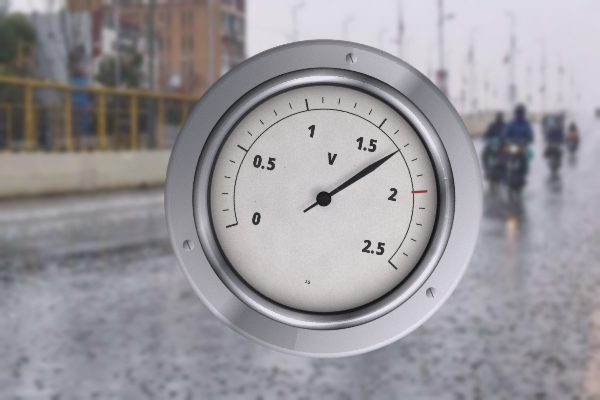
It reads 1.7,V
